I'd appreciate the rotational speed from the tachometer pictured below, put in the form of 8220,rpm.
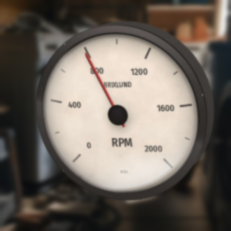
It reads 800,rpm
